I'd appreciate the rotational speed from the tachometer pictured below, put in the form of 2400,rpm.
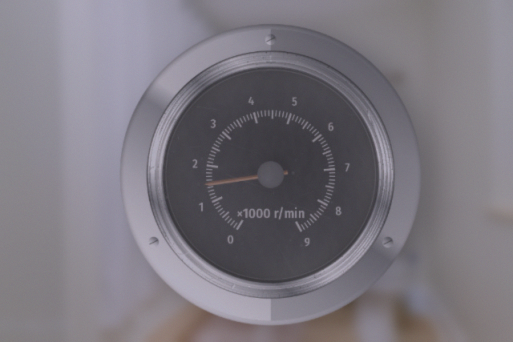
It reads 1500,rpm
